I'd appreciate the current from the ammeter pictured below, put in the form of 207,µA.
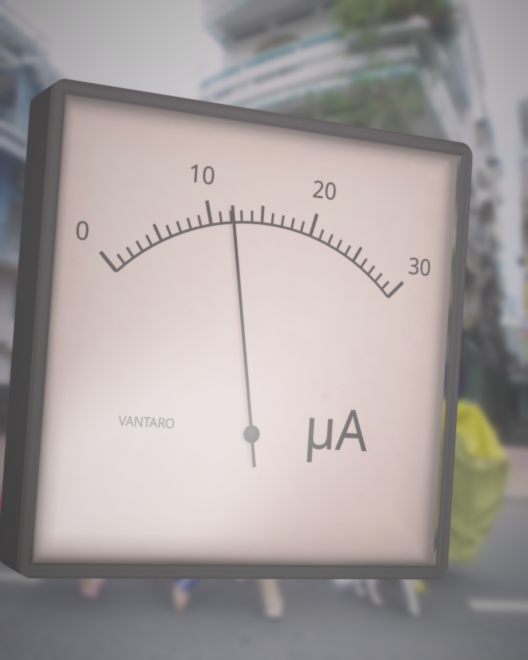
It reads 12,µA
